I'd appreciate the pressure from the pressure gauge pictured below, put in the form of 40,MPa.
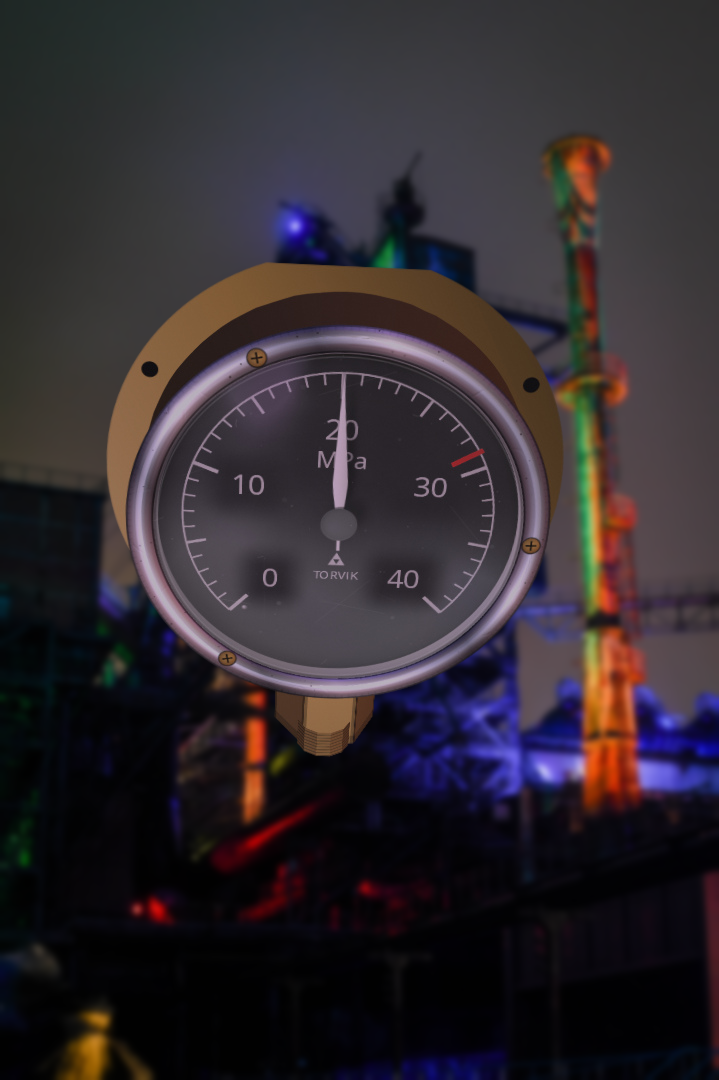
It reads 20,MPa
